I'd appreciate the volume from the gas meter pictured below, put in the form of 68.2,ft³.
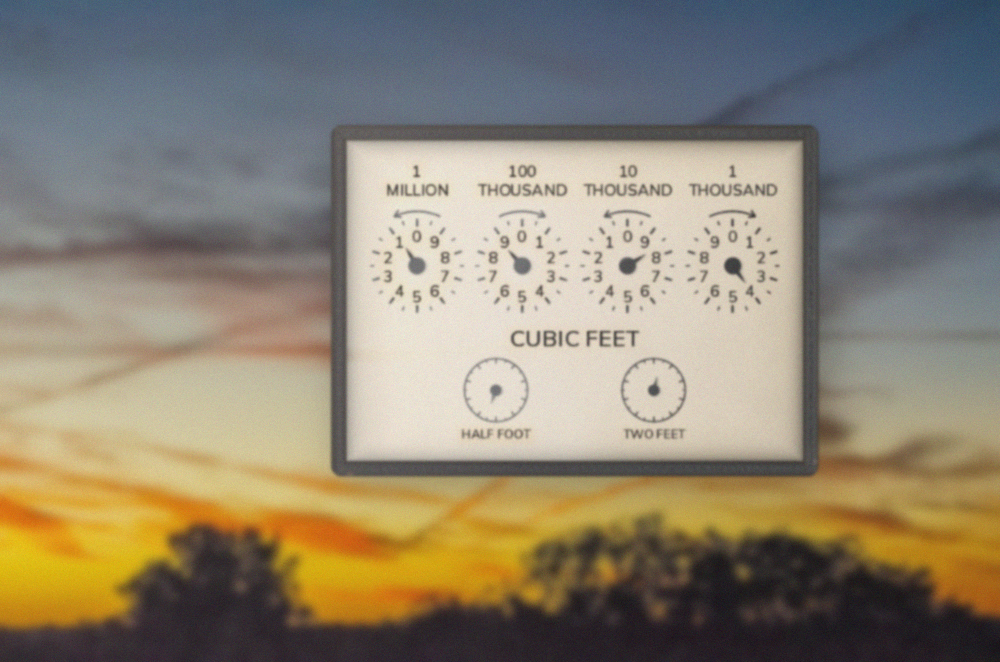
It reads 88400,ft³
